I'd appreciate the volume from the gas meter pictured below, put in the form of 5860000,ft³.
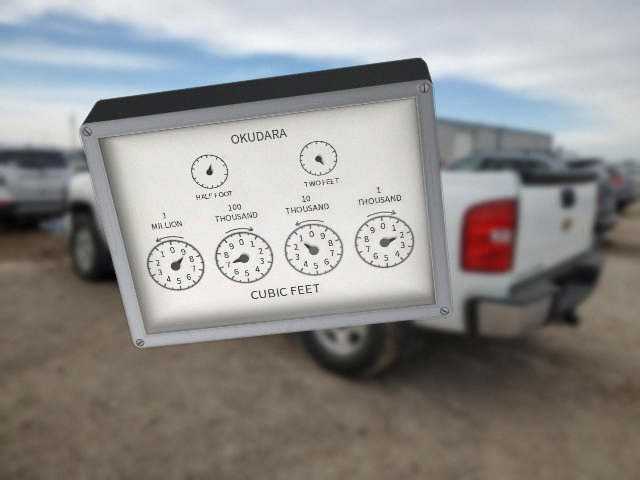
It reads 871200,ft³
